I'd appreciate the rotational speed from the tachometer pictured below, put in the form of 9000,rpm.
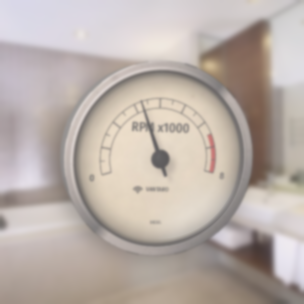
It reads 3250,rpm
